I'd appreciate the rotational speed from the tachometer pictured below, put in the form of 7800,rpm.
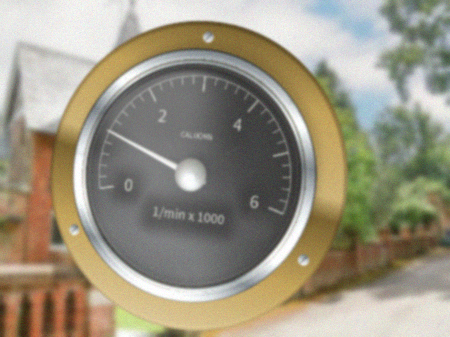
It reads 1000,rpm
